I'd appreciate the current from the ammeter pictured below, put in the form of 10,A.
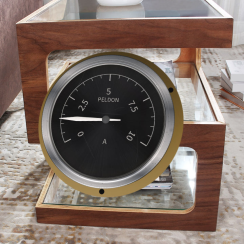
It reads 1.25,A
